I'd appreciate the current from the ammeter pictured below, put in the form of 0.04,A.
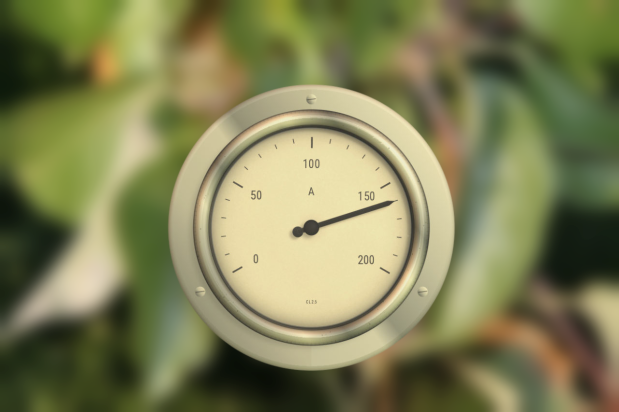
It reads 160,A
